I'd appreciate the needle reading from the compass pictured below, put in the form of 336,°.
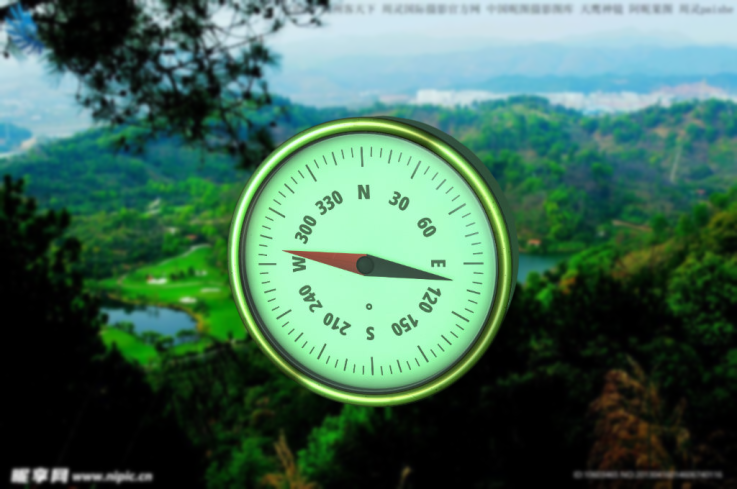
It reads 280,°
